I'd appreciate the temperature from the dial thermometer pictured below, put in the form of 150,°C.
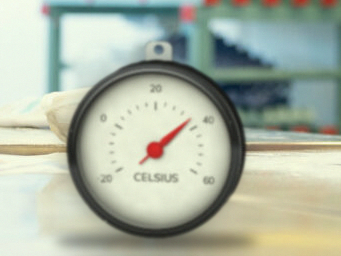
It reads 36,°C
